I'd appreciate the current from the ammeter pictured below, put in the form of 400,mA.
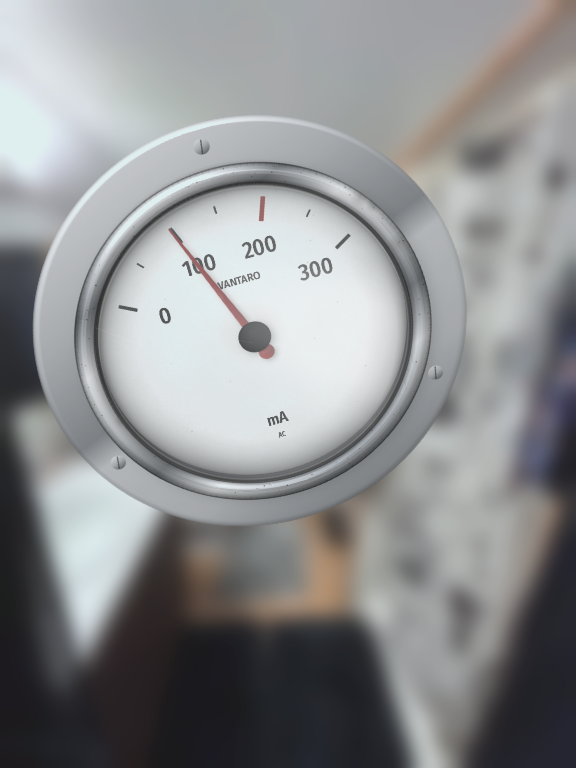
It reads 100,mA
